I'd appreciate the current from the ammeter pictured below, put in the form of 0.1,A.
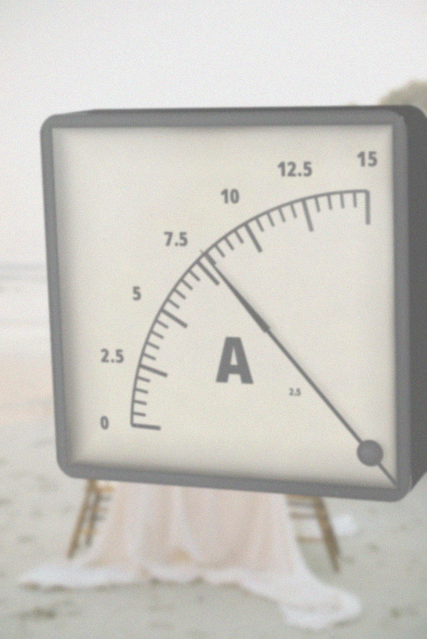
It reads 8,A
